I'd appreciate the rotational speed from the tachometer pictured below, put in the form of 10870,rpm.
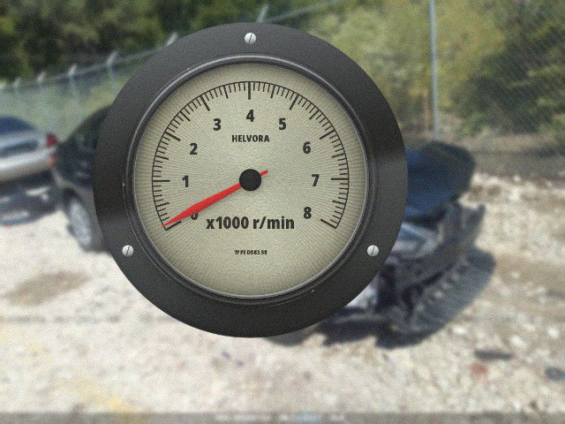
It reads 100,rpm
